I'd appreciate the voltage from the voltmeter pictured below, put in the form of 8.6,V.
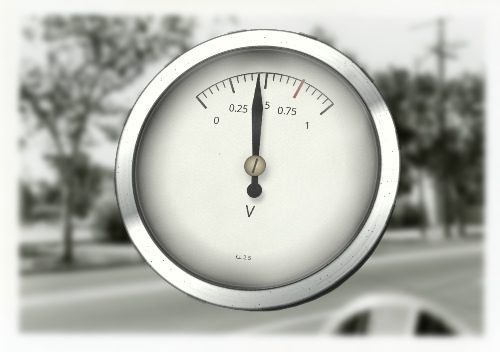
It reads 0.45,V
